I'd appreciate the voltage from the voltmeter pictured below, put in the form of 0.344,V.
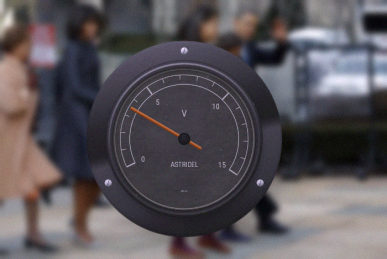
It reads 3.5,V
